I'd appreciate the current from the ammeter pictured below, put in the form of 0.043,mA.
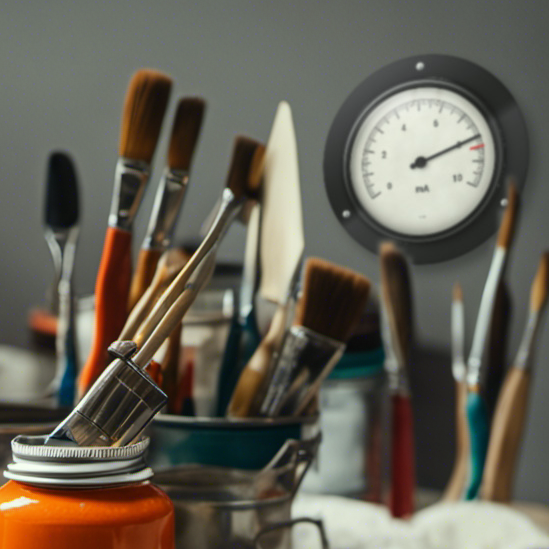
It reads 8,mA
